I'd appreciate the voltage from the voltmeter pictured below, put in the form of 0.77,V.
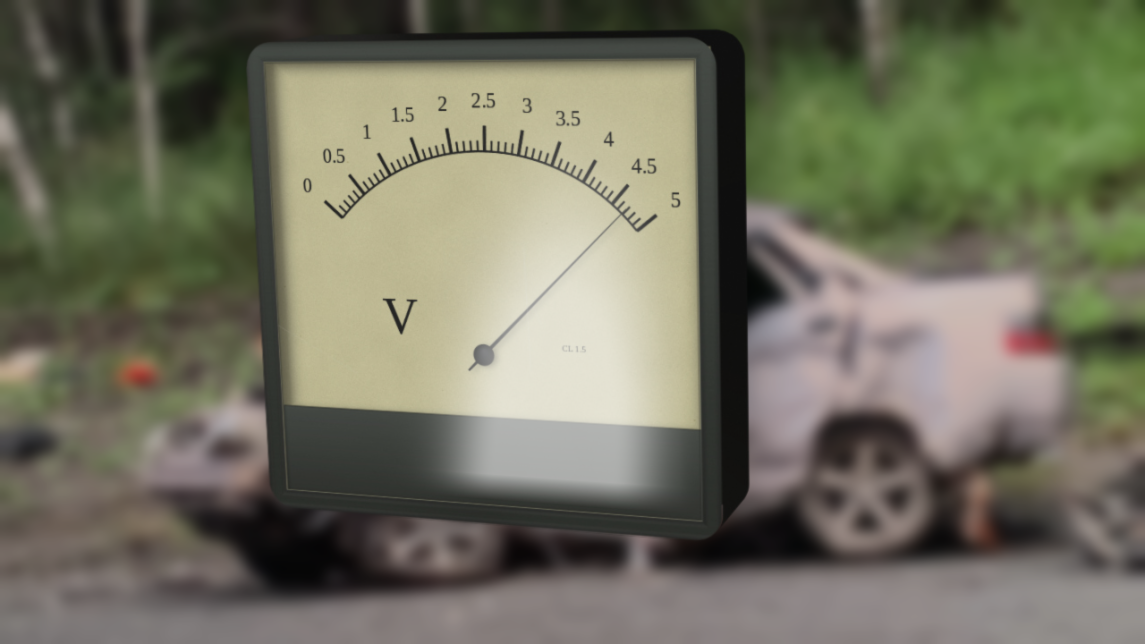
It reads 4.7,V
